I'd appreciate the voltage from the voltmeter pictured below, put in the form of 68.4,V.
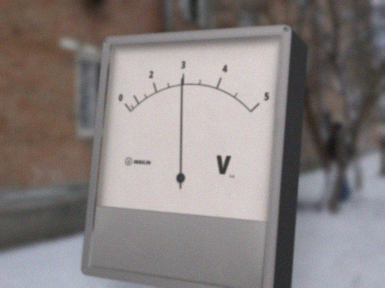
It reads 3,V
